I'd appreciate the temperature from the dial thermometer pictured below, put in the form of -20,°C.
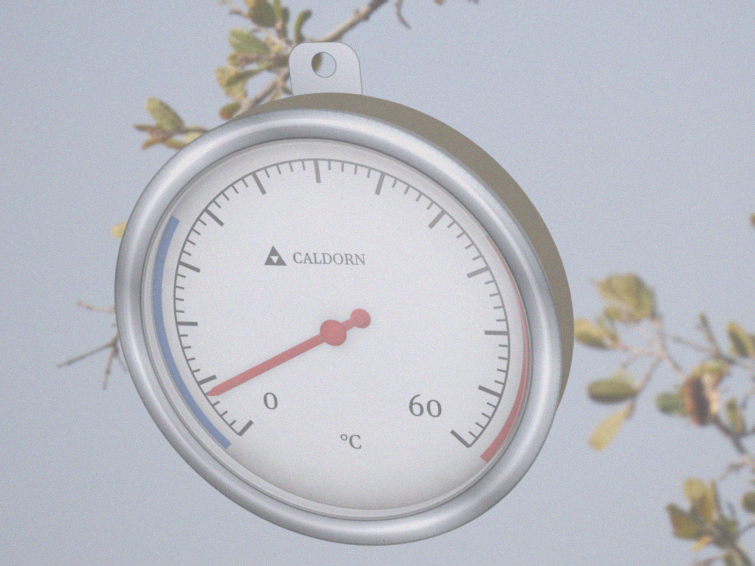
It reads 4,°C
